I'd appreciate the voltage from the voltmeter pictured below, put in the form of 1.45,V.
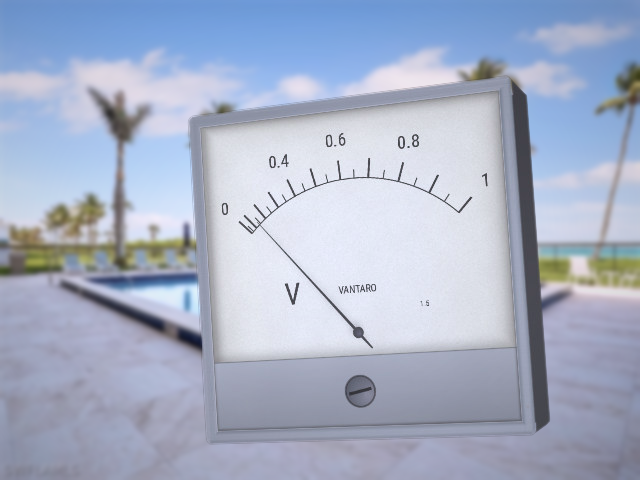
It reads 0.15,V
